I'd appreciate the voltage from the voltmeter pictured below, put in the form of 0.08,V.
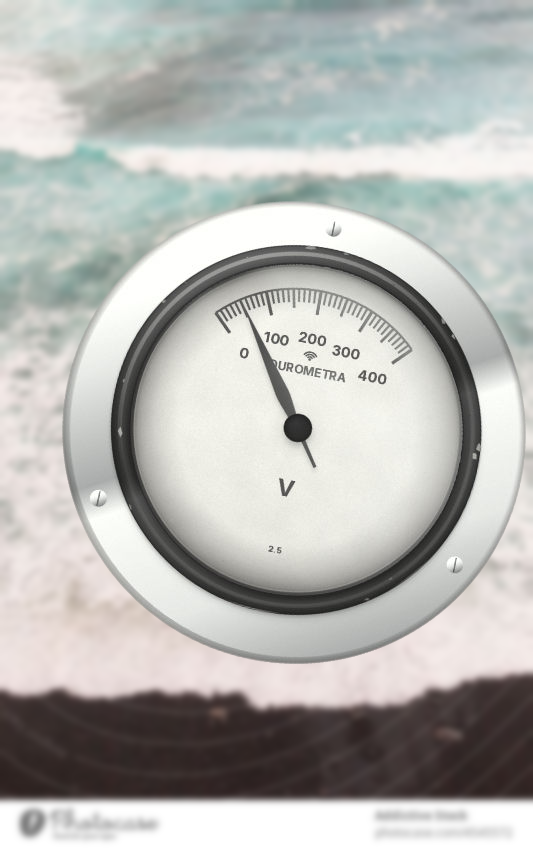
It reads 50,V
